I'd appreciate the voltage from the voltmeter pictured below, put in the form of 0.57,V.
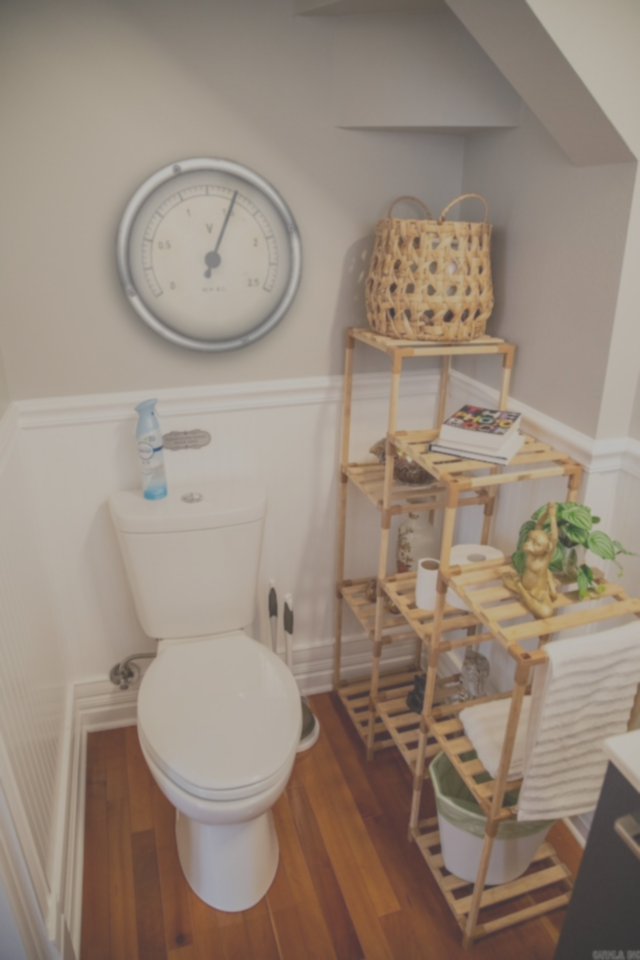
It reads 1.5,V
